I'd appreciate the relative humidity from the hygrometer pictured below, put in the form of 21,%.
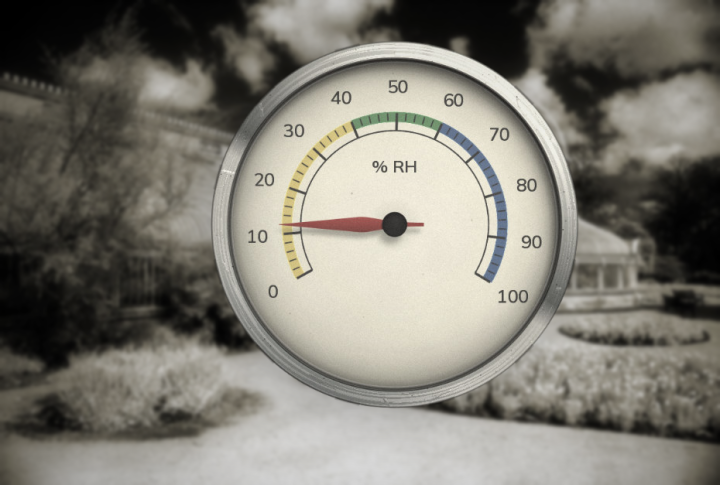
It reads 12,%
